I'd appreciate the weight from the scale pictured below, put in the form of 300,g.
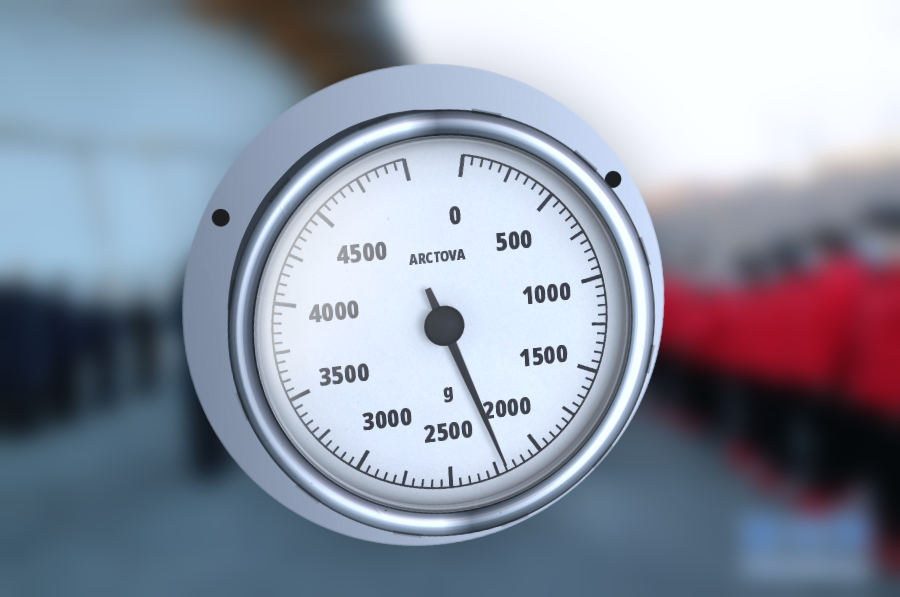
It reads 2200,g
